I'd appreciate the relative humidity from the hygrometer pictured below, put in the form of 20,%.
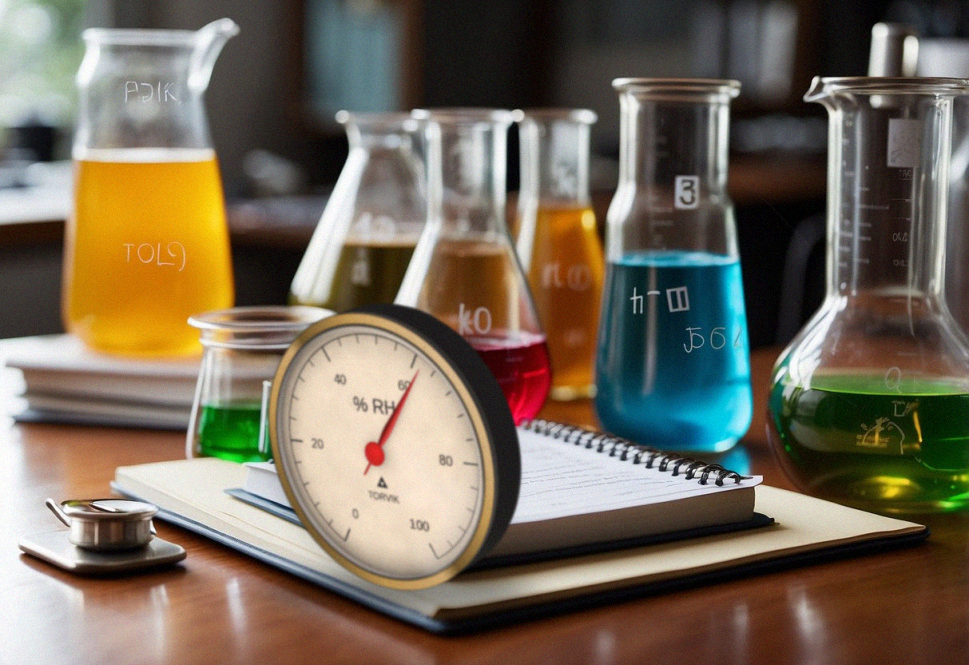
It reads 62,%
